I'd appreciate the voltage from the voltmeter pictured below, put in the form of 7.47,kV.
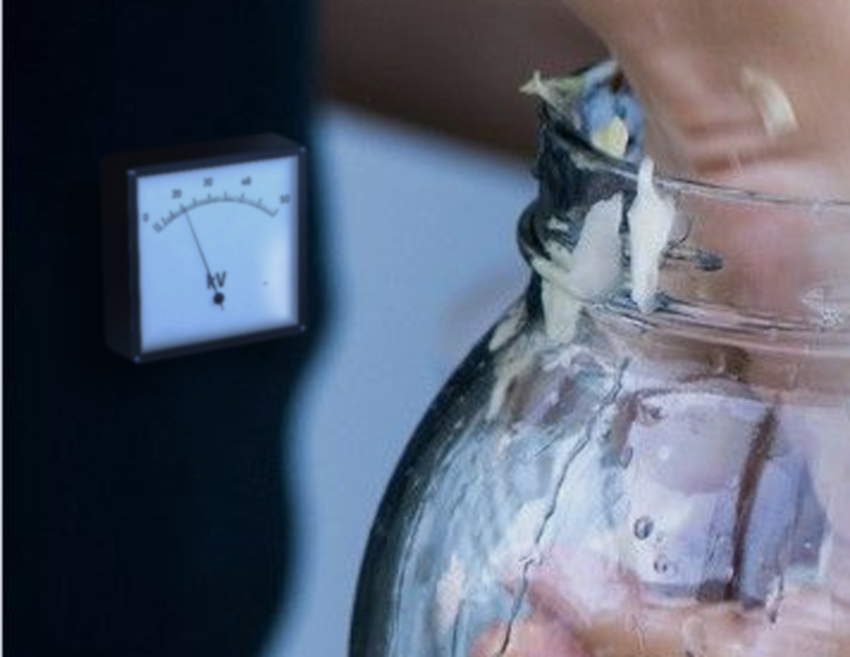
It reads 20,kV
